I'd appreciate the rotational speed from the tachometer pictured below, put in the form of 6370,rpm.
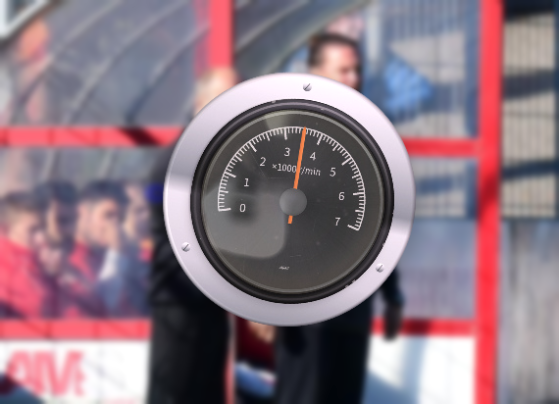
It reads 3500,rpm
